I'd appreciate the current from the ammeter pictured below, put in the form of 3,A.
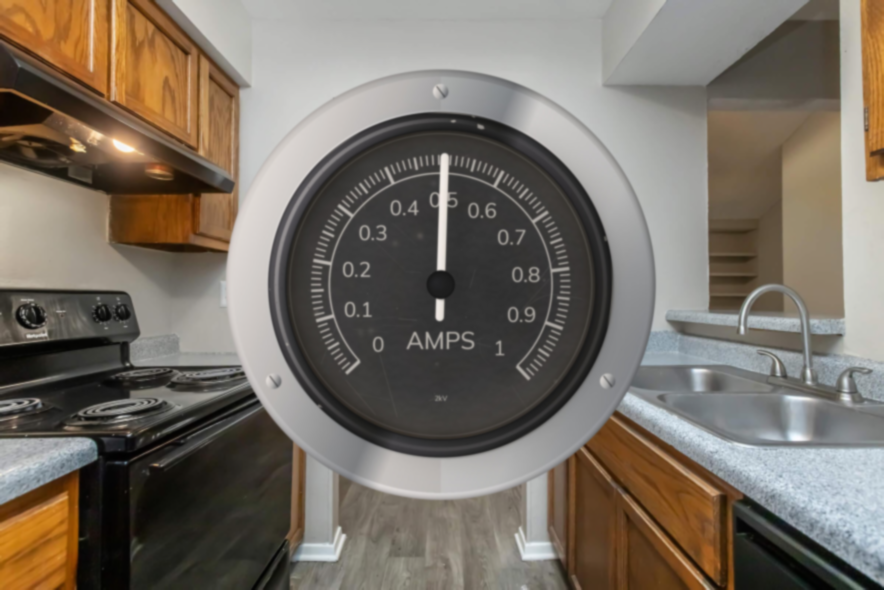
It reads 0.5,A
